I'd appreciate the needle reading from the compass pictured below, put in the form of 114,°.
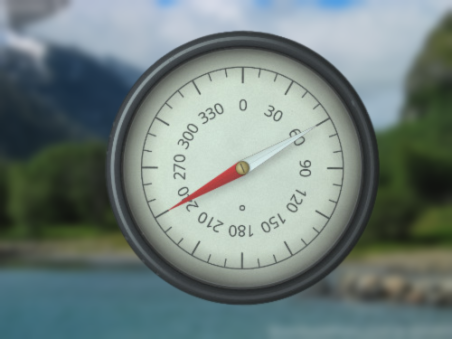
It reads 240,°
